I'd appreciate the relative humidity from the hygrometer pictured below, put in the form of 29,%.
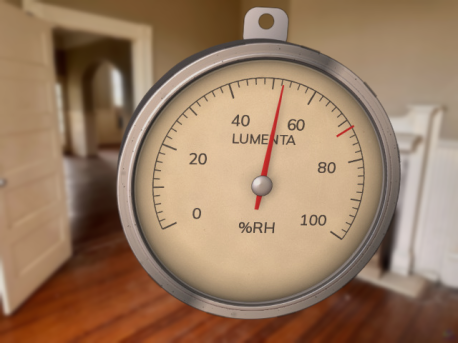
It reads 52,%
